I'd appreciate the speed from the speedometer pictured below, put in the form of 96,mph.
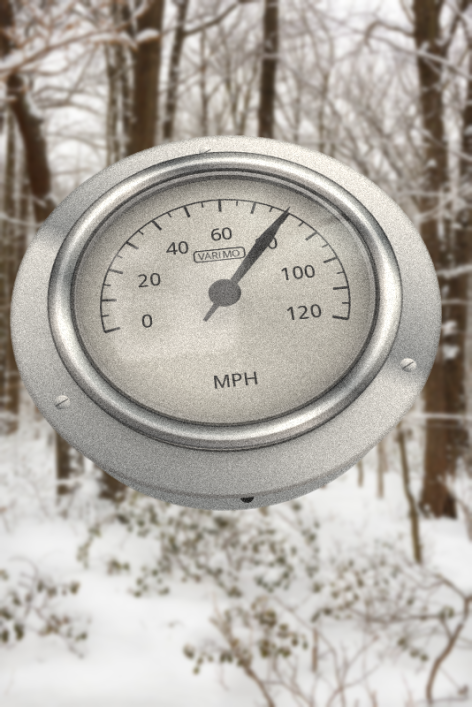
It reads 80,mph
